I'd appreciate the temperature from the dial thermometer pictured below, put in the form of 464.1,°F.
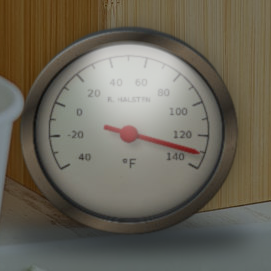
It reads 130,°F
